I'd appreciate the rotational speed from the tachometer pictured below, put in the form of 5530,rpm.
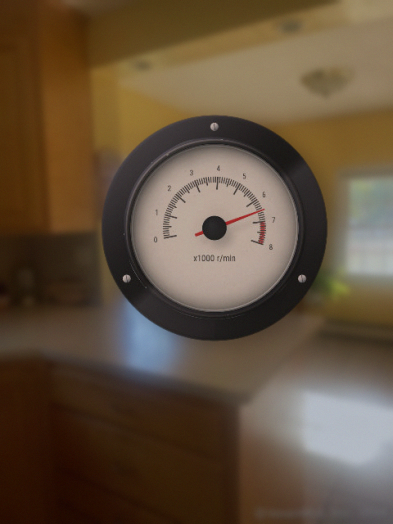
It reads 6500,rpm
